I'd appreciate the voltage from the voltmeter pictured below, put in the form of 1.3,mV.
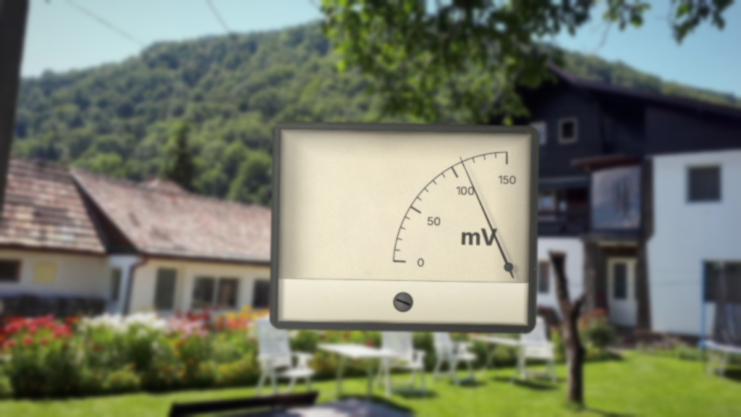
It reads 110,mV
